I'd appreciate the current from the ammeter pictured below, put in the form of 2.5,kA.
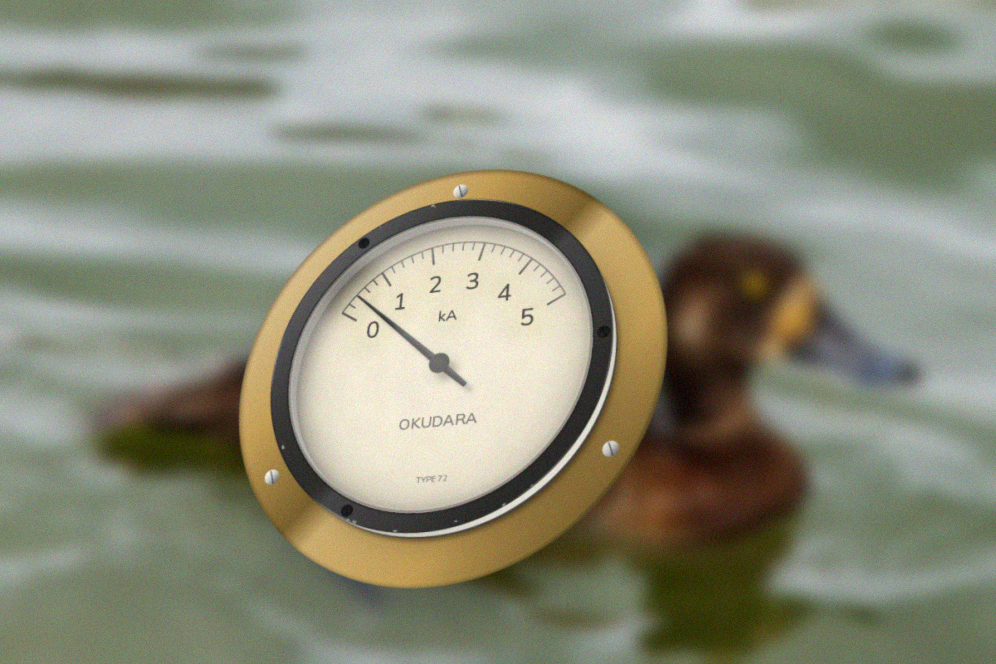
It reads 0.4,kA
